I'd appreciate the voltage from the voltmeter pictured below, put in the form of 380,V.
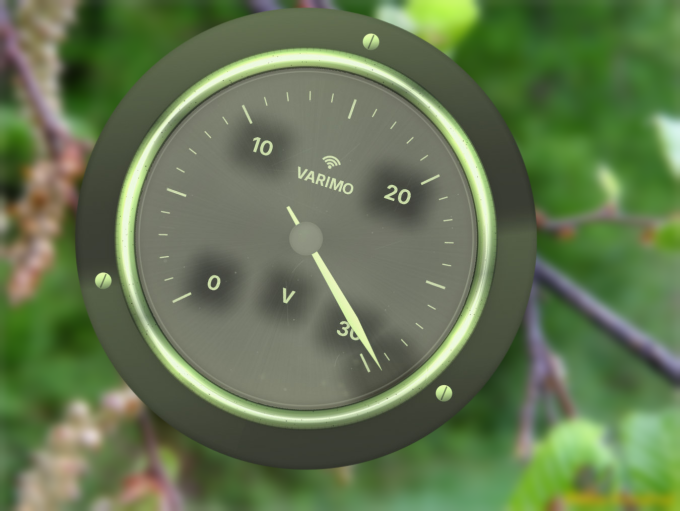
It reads 29.5,V
